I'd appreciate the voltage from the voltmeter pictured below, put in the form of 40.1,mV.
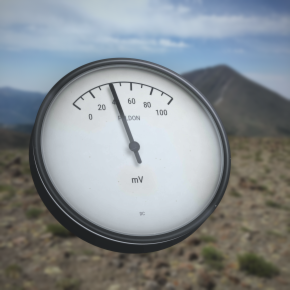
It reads 40,mV
